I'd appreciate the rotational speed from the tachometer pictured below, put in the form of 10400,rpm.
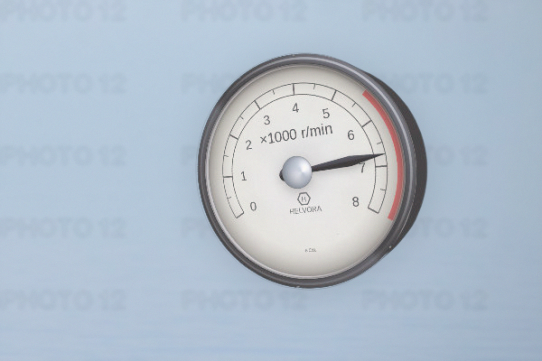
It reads 6750,rpm
